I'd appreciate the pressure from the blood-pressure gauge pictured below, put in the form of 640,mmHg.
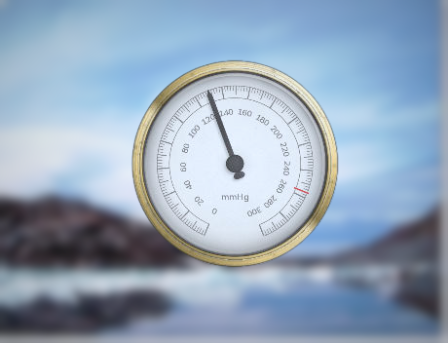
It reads 130,mmHg
